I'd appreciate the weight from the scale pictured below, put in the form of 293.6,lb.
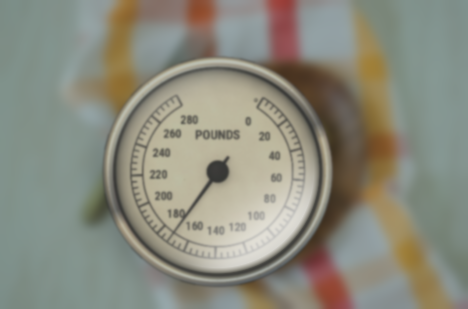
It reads 172,lb
